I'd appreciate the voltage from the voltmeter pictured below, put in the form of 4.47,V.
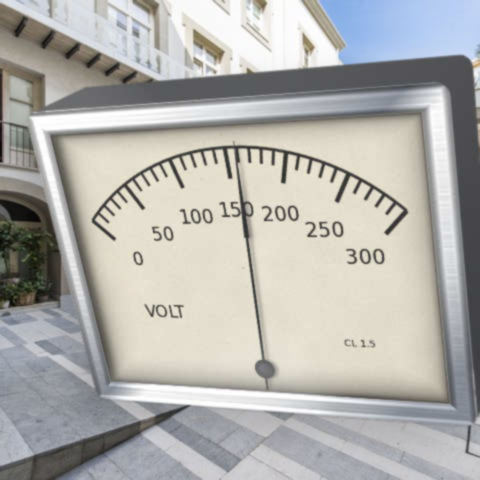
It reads 160,V
